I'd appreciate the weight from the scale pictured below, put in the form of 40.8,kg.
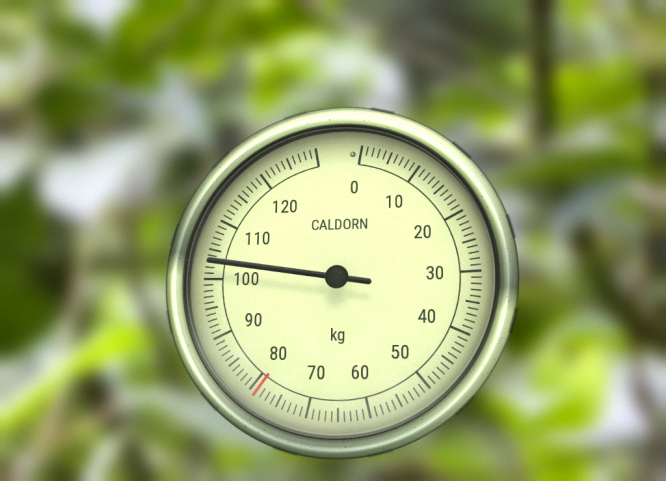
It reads 103,kg
